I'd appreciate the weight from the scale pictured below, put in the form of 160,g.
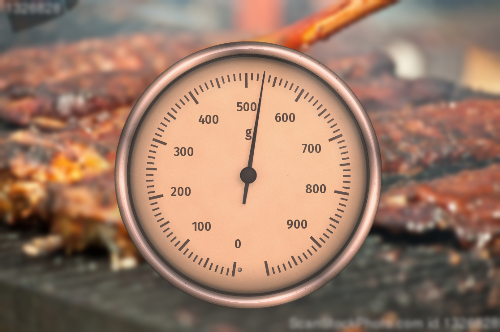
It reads 530,g
